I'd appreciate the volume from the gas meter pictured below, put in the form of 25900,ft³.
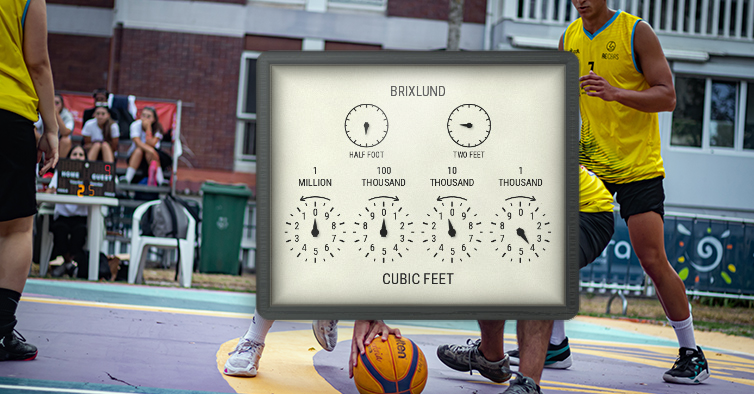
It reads 400,ft³
